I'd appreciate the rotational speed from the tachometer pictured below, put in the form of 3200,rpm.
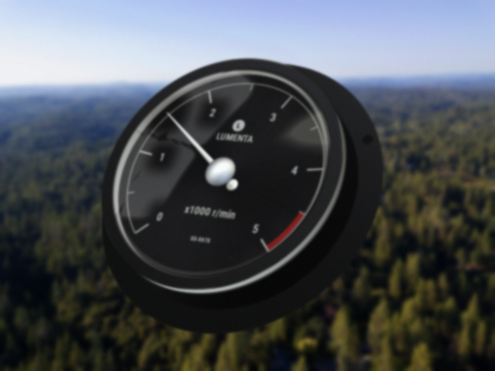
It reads 1500,rpm
